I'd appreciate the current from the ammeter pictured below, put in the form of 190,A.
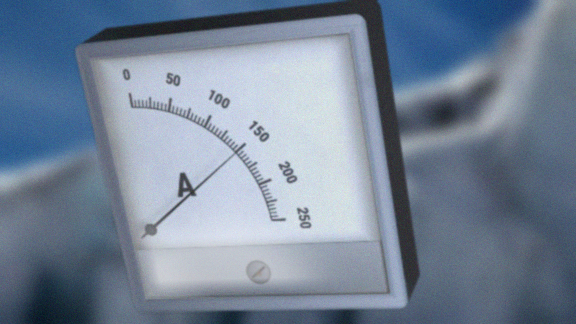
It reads 150,A
